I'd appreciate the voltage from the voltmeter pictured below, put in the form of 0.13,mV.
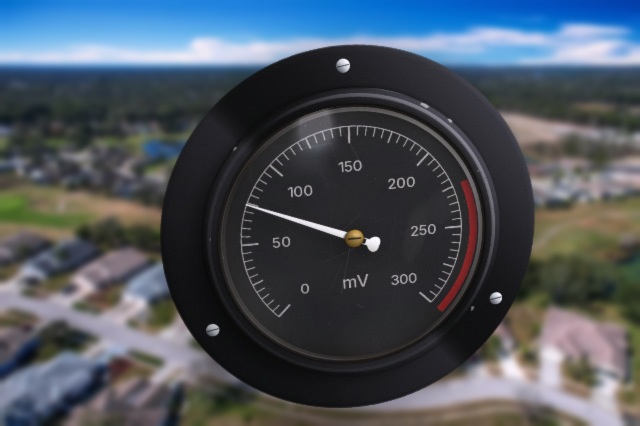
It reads 75,mV
